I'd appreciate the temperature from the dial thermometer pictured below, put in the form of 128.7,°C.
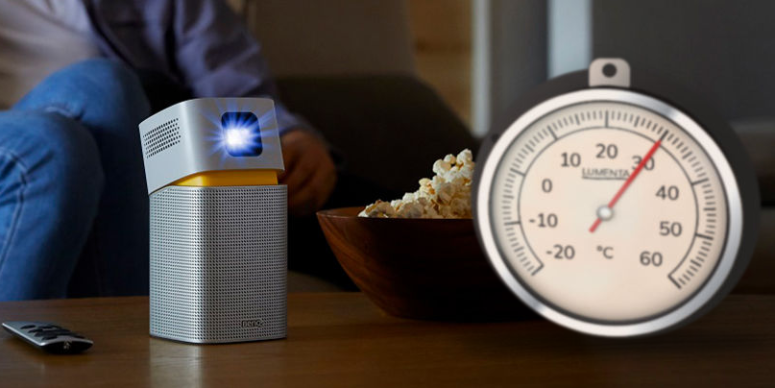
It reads 30,°C
